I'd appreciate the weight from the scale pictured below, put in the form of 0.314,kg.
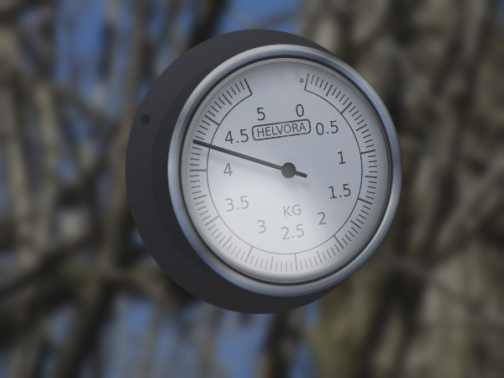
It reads 4.25,kg
